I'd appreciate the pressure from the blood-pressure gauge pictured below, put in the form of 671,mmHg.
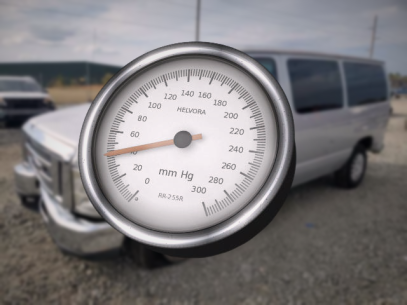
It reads 40,mmHg
